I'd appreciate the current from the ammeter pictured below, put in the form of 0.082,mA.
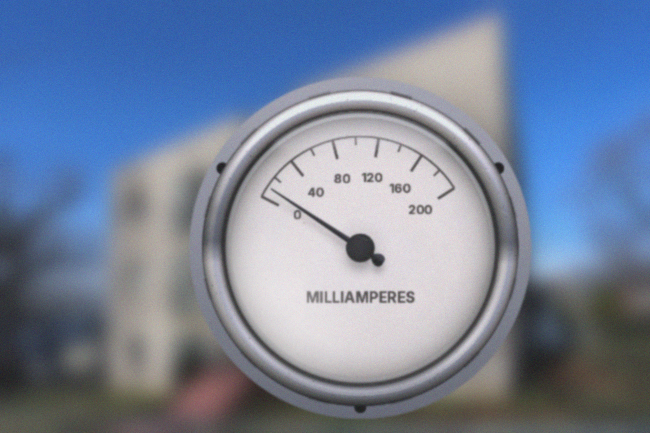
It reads 10,mA
